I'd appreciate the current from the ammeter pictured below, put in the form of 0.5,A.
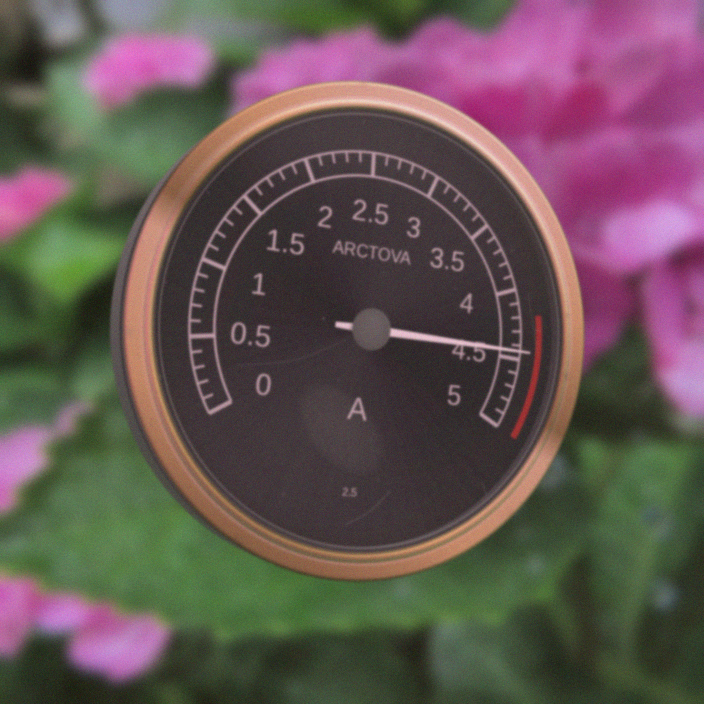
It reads 4.45,A
